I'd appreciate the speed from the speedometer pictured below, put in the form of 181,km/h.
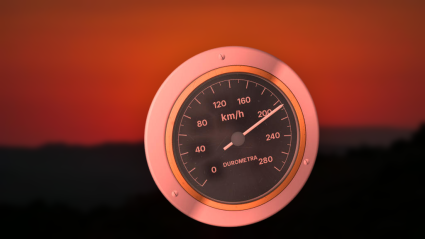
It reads 205,km/h
